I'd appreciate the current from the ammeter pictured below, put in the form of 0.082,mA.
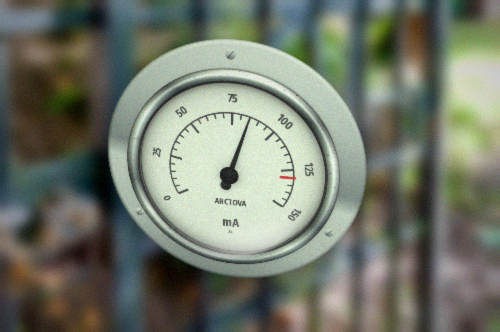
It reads 85,mA
